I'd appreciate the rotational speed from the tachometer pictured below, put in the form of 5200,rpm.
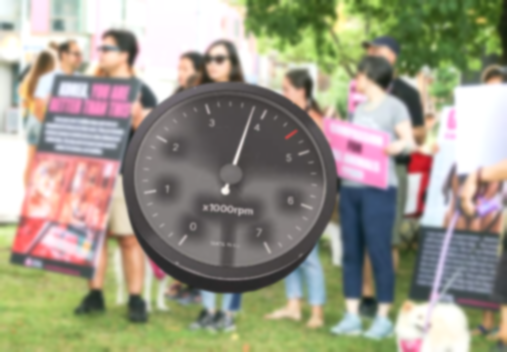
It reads 3800,rpm
